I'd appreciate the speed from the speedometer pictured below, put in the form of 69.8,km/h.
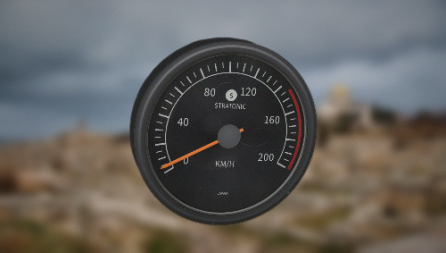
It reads 5,km/h
